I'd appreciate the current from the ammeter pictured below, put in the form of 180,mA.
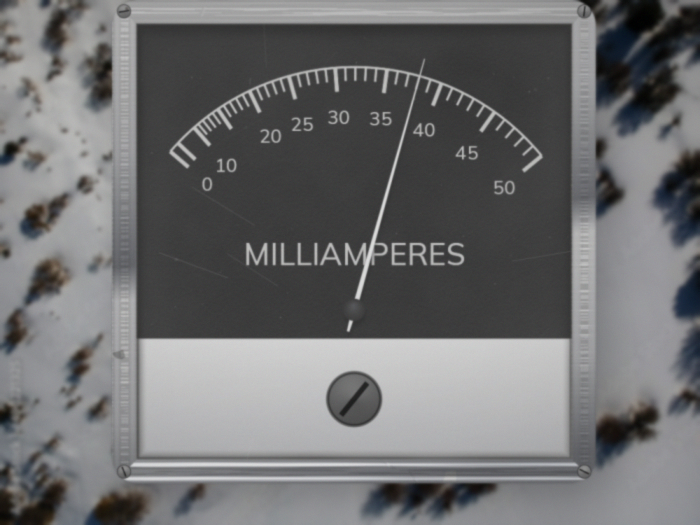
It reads 38,mA
